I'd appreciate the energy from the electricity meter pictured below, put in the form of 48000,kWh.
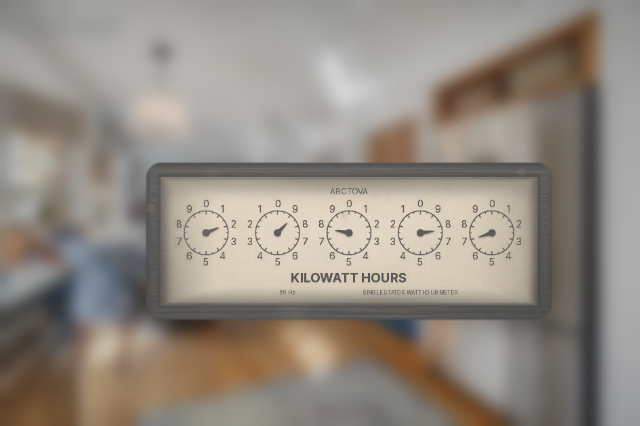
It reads 18777,kWh
